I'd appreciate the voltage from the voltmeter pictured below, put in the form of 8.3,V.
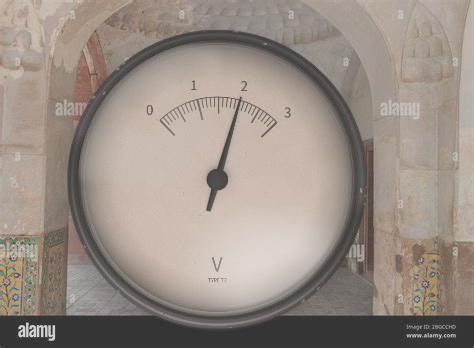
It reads 2,V
